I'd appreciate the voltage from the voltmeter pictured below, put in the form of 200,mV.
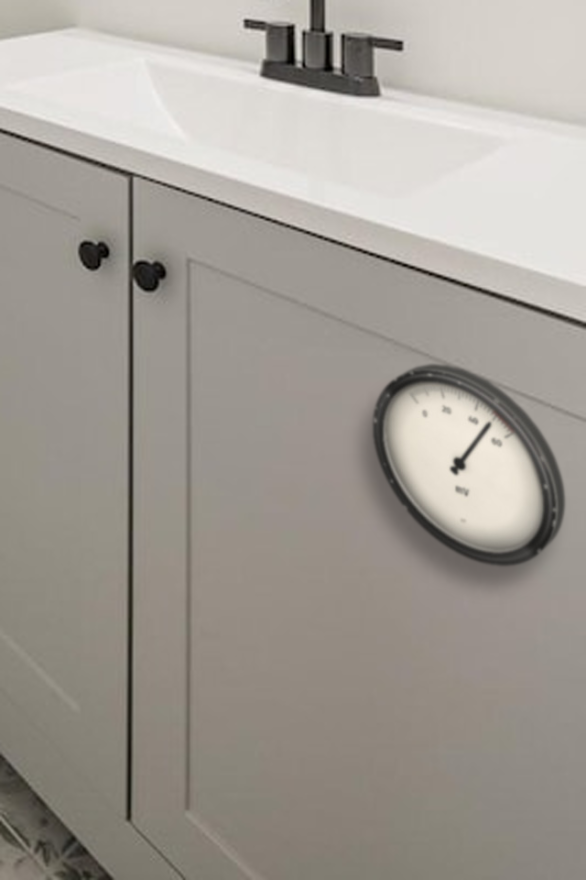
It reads 50,mV
